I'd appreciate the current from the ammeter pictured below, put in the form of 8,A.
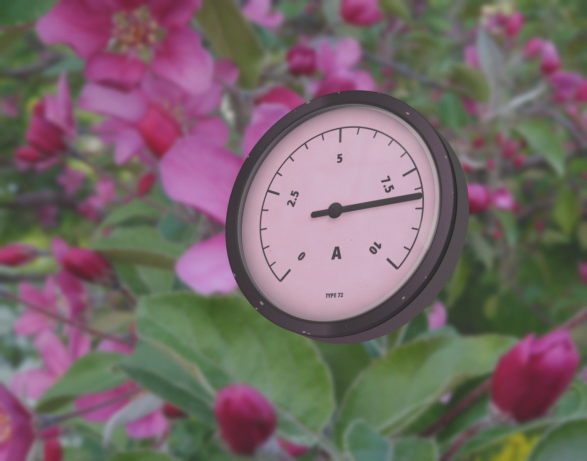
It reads 8.25,A
